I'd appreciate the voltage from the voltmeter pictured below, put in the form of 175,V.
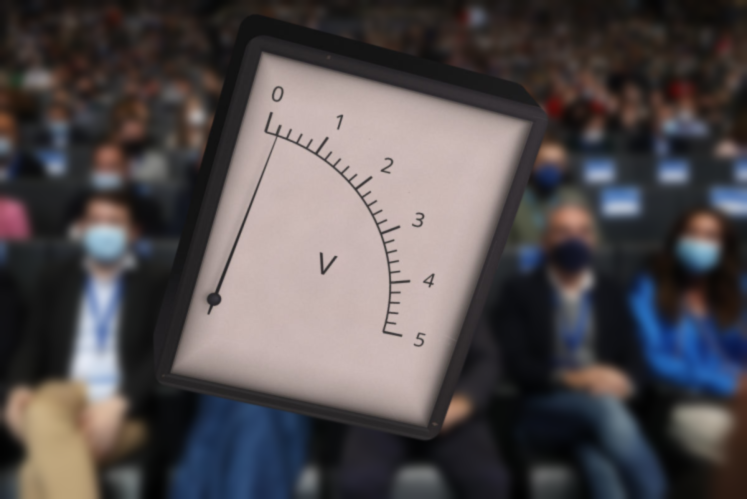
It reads 0.2,V
